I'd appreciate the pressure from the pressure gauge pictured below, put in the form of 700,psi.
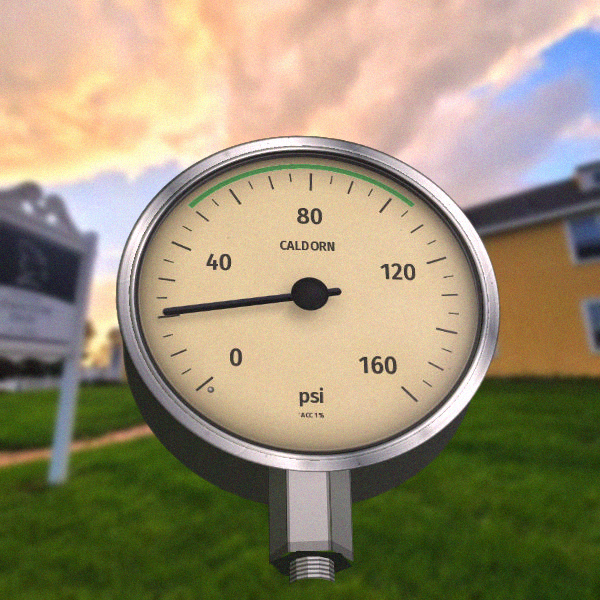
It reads 20,psi
